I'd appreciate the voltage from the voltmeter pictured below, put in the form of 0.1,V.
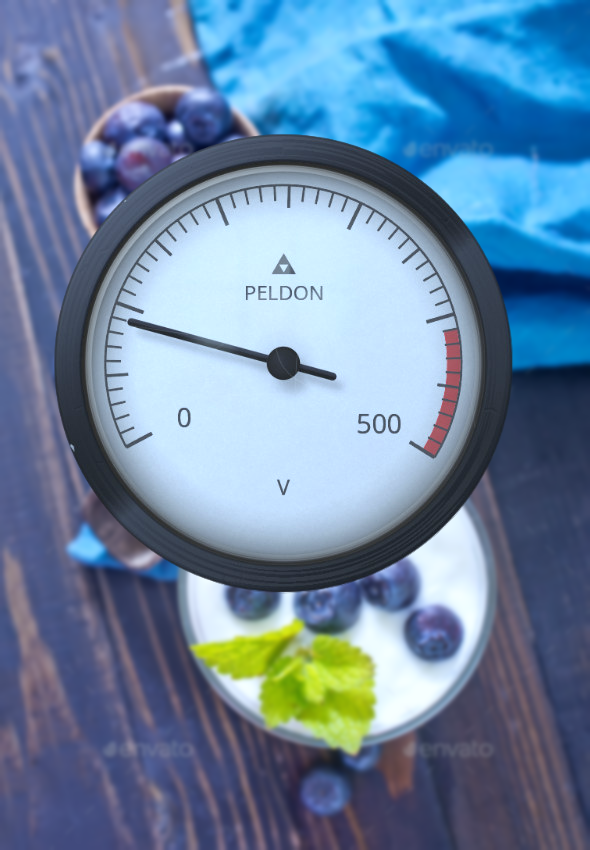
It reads 90,V
